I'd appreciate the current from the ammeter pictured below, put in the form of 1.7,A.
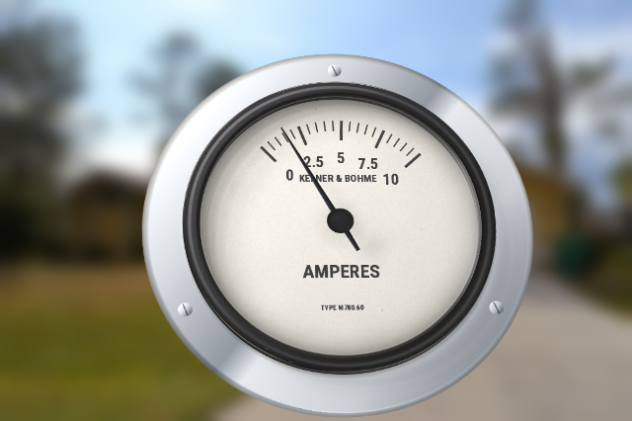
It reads 1.5,A
